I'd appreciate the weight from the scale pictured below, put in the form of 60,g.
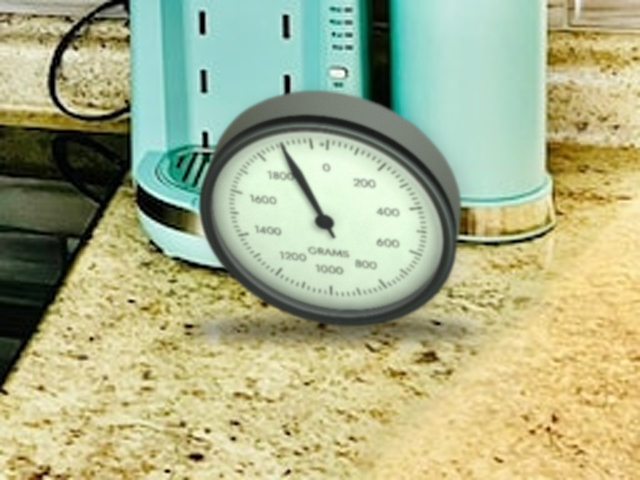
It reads 1900,g
